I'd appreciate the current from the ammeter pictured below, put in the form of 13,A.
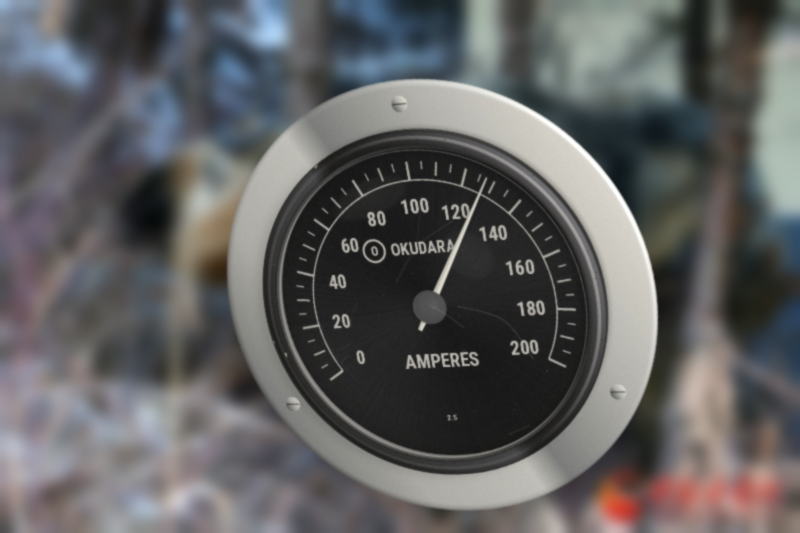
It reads 127.5,A
